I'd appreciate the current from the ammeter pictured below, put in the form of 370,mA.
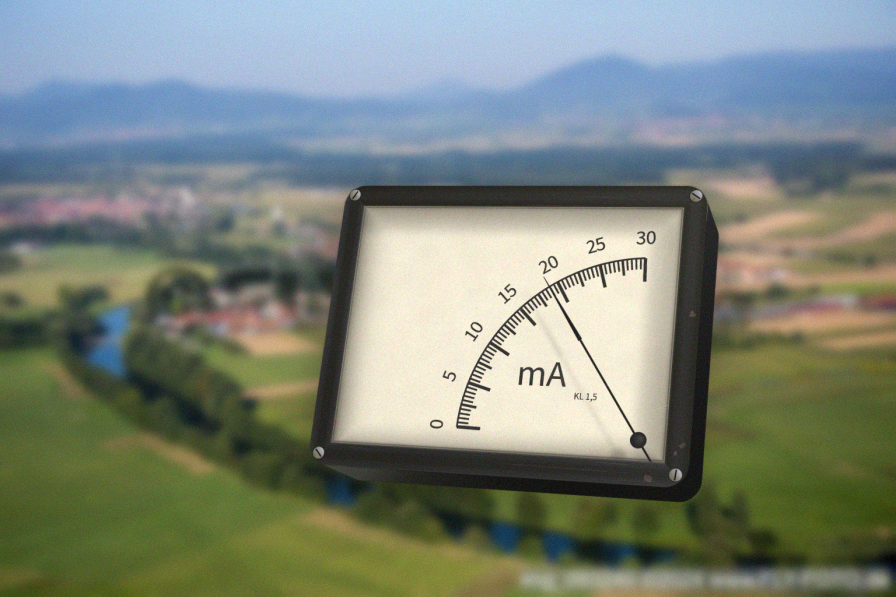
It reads 19,mA
